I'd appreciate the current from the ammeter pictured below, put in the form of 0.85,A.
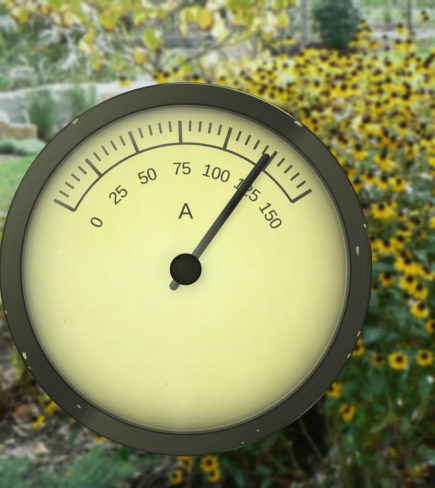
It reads 122.5,A
